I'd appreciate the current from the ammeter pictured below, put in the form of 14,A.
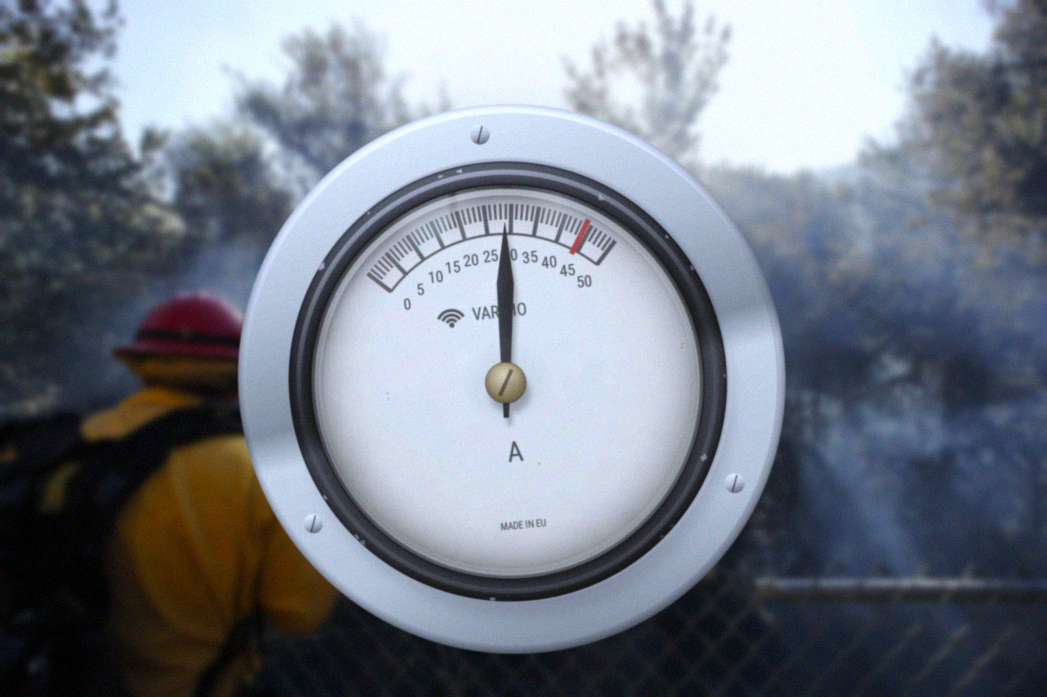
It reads 29,A
